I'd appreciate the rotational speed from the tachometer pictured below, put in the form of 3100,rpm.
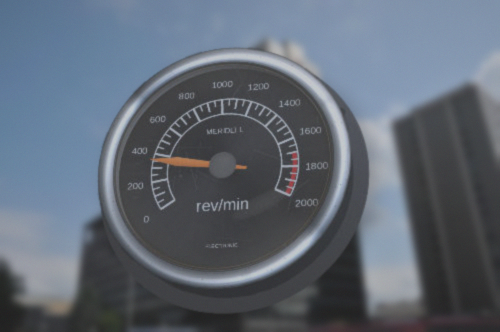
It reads 350,rpm
